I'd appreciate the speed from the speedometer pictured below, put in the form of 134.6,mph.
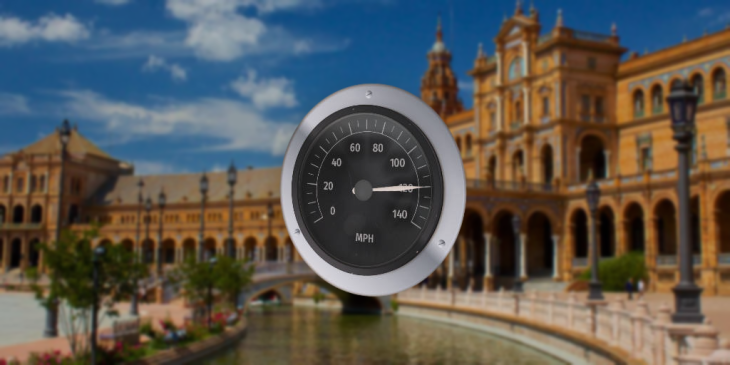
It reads 120,mph
